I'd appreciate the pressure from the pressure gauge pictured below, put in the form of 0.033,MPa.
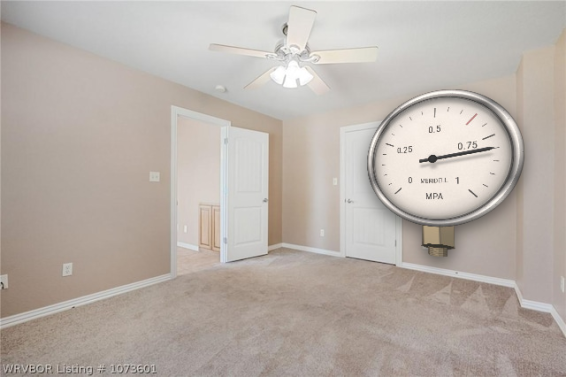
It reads 0.8,MPa
